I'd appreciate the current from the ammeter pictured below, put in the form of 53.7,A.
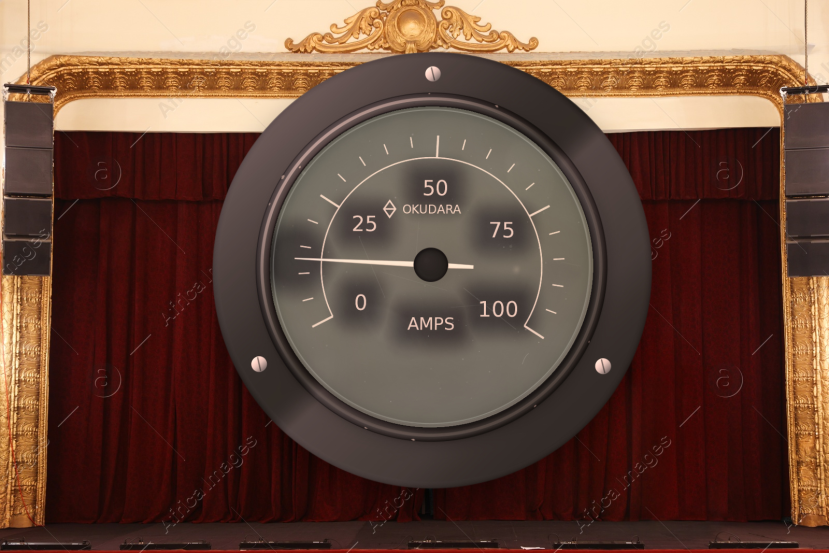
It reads 12.5,A
